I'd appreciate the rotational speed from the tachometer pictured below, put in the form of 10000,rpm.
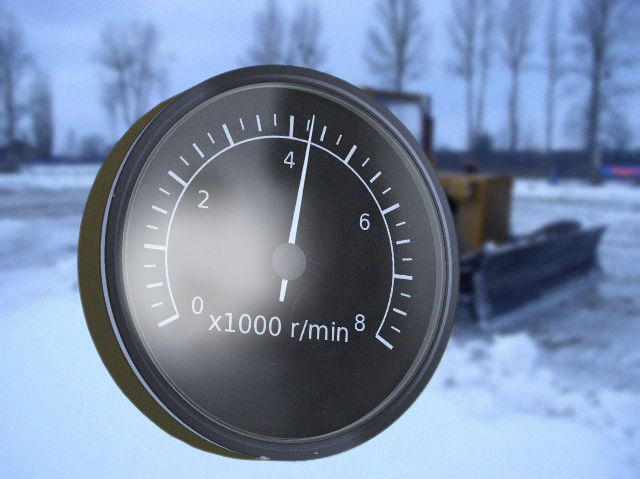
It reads 4250,rpm
